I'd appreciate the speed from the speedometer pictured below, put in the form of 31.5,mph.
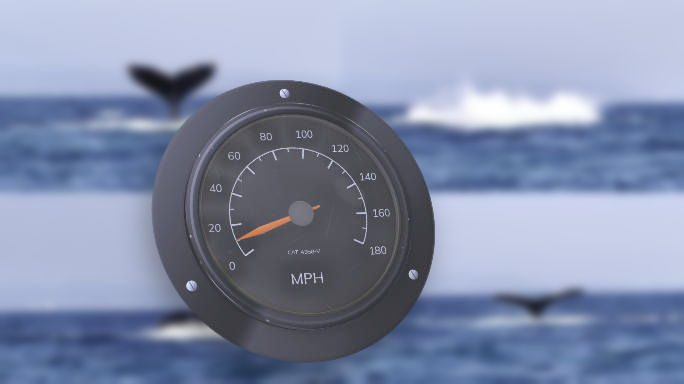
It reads 10,mph
